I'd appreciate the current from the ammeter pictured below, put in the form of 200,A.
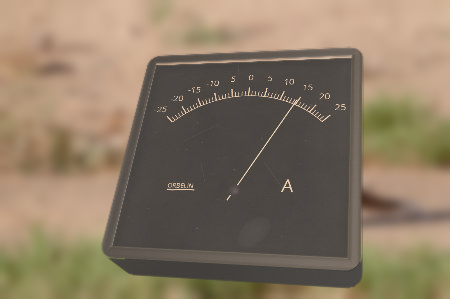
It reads 15,A
